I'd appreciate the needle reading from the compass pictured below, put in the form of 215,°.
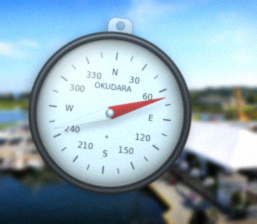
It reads 67.5,°
